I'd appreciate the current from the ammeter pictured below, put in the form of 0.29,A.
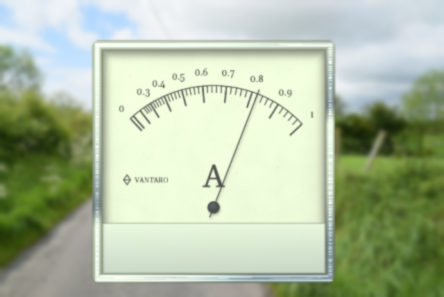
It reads 0.82,A
